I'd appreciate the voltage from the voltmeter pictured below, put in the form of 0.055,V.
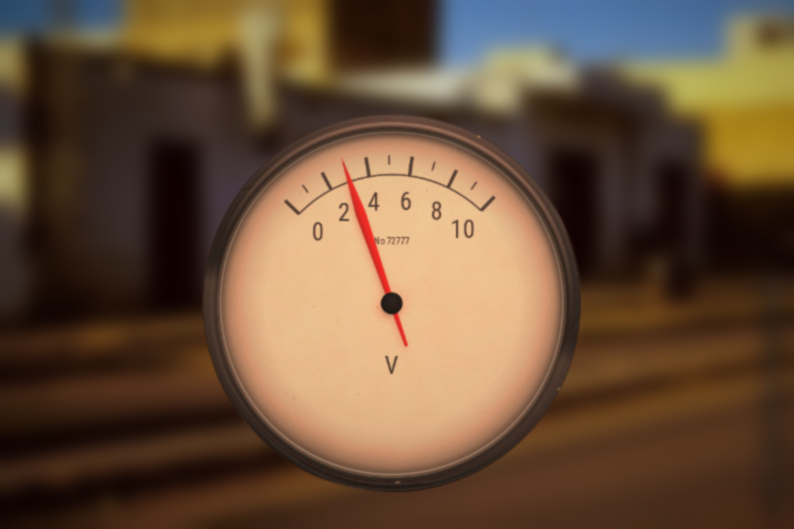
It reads 3,V
